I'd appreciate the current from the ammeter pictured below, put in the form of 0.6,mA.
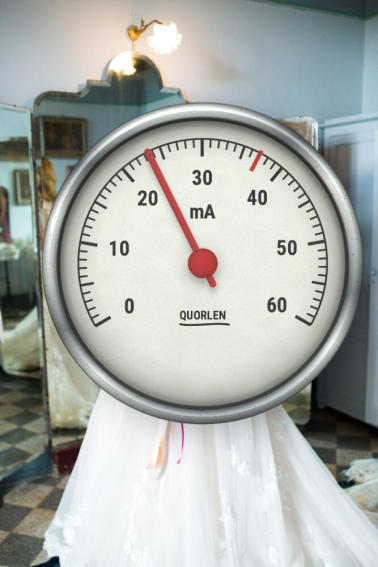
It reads 23.5,mA
